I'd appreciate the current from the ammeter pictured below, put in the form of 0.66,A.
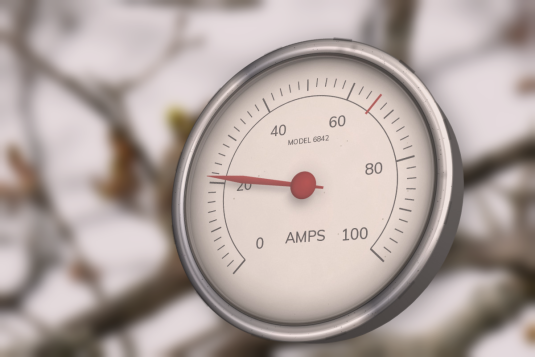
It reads 21,A
